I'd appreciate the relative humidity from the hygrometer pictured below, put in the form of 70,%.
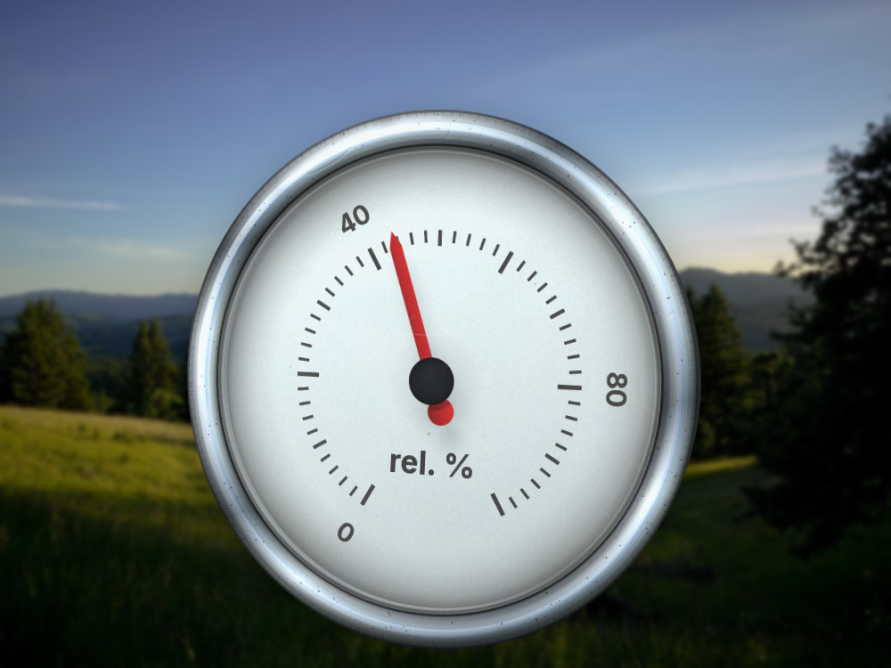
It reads 44,%
